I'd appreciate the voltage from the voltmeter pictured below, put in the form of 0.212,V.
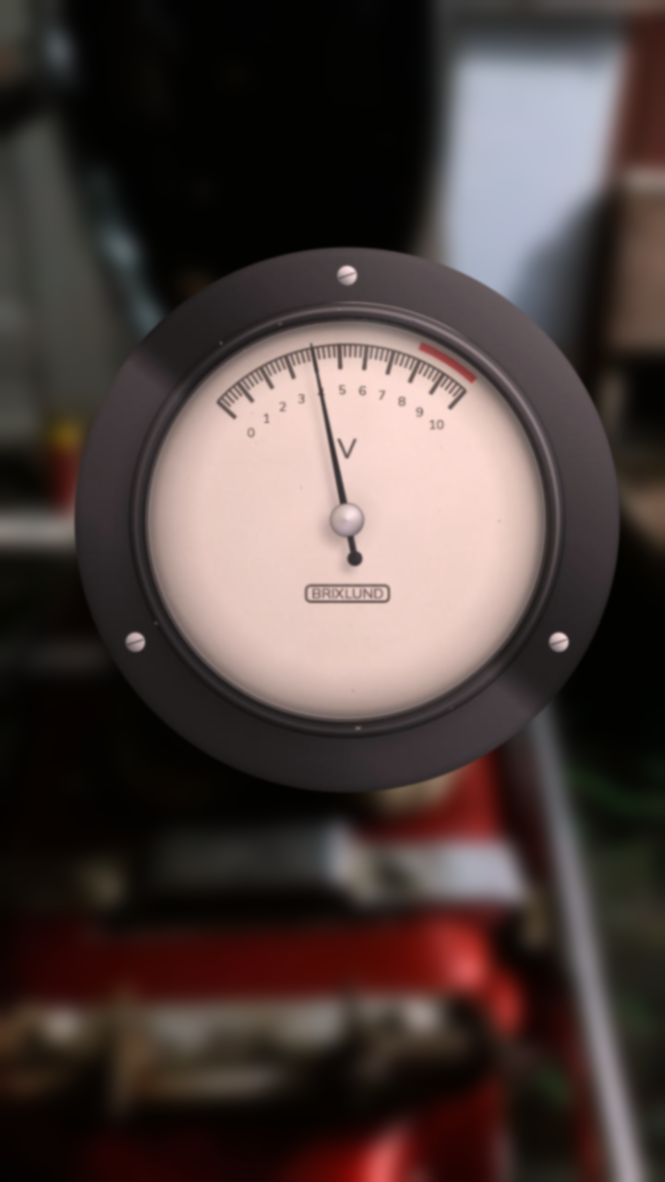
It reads 4,V
